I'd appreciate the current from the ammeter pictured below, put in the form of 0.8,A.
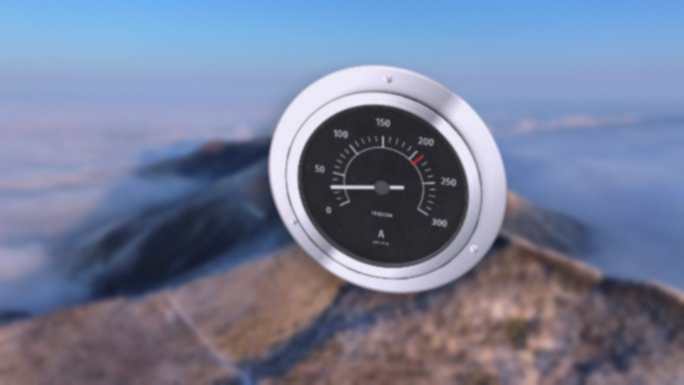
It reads 30,A
